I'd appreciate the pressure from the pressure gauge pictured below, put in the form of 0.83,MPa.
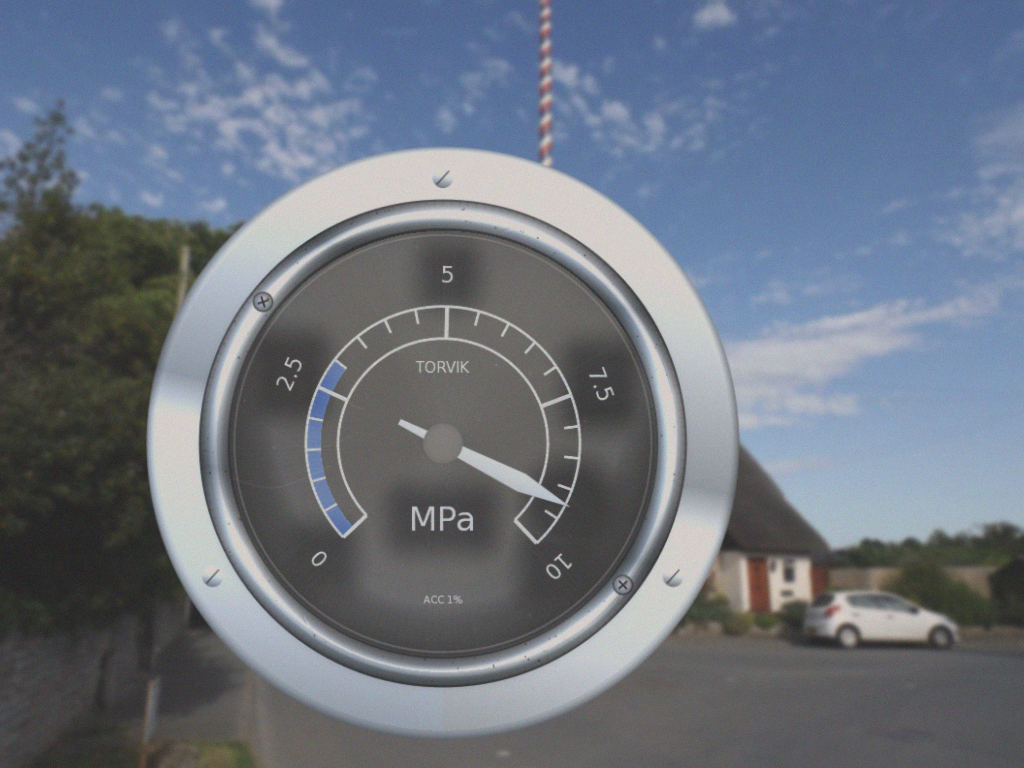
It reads 9.25,MPa
